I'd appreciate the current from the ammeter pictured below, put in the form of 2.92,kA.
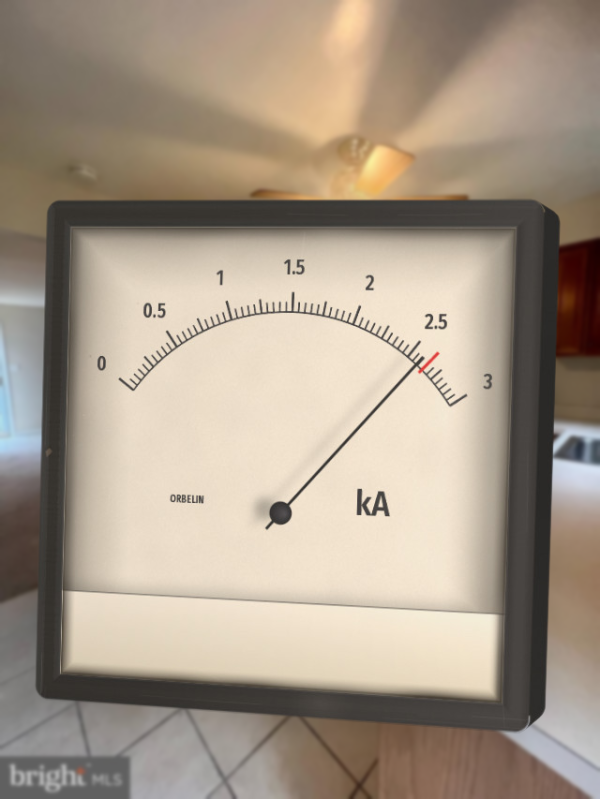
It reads 2.6,kA
